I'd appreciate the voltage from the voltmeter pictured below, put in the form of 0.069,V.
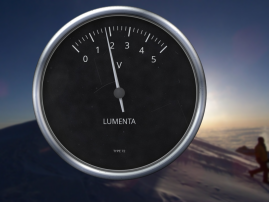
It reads 1.8,V
